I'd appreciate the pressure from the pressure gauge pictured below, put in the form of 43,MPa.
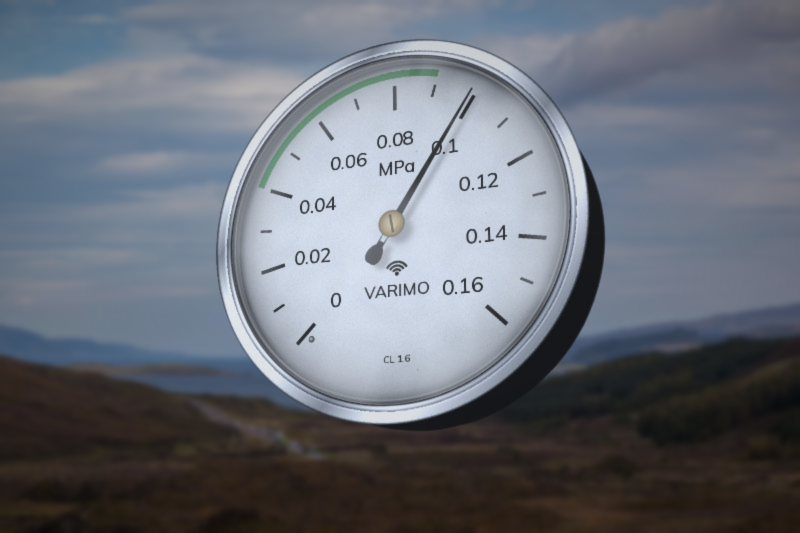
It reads 0.1,MPa
